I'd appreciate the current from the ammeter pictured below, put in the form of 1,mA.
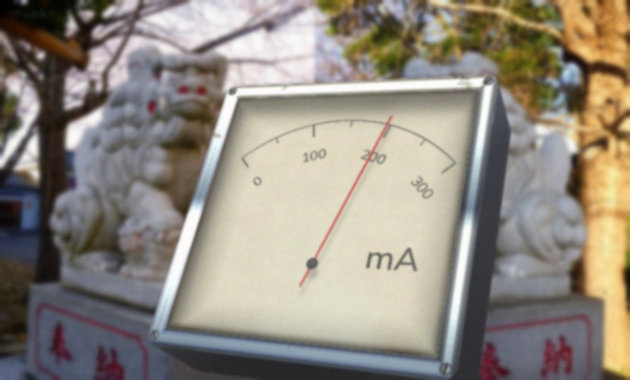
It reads 200,mA
